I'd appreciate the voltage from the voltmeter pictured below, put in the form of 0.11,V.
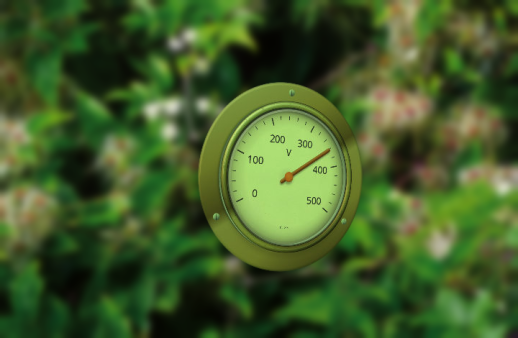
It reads 360,V
